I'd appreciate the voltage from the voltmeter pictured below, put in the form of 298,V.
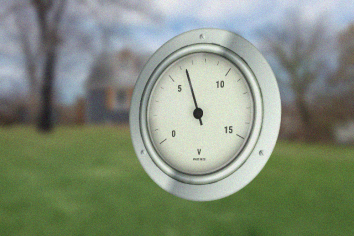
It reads 6.5,V
